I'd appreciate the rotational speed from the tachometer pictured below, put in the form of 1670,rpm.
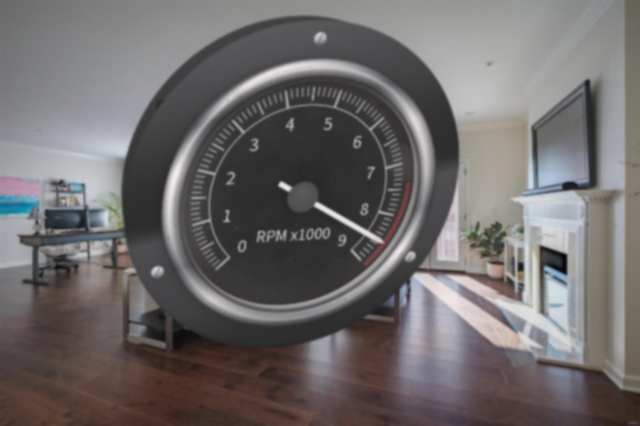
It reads 8500,rpm
